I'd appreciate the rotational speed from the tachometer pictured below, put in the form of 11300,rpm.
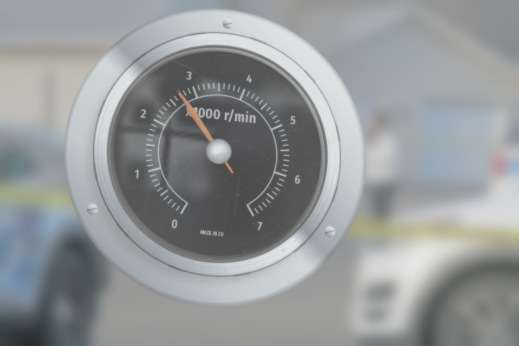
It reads 2700,rpm
